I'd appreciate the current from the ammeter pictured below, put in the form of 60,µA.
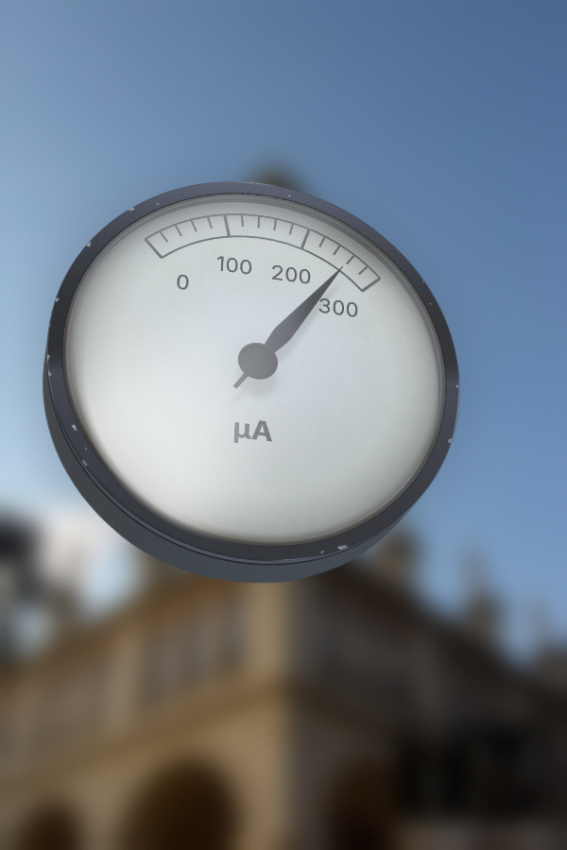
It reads 260,µA
